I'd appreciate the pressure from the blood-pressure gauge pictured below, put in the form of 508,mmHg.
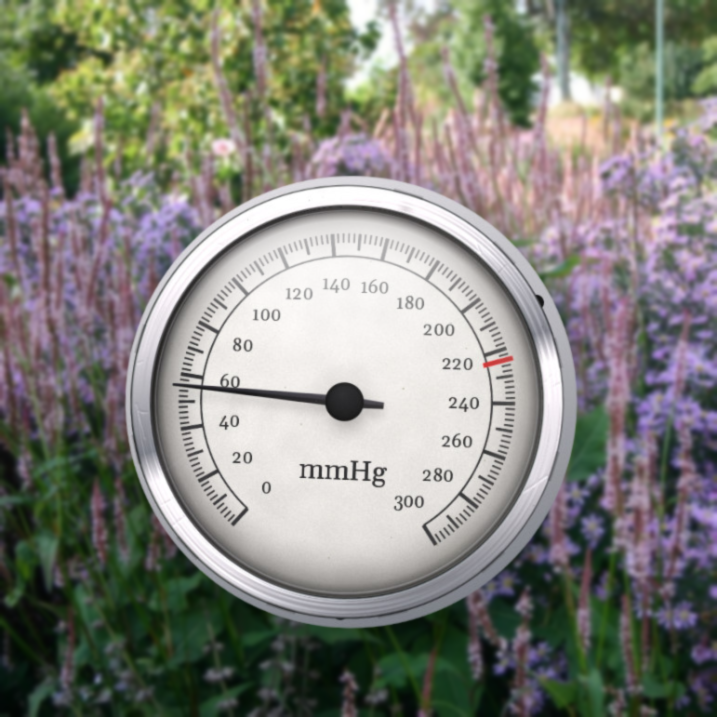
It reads 56,mmHg
